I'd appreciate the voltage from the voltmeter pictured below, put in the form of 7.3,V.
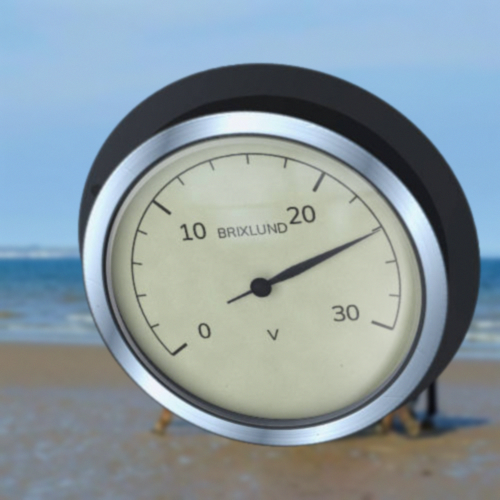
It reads 24,V
